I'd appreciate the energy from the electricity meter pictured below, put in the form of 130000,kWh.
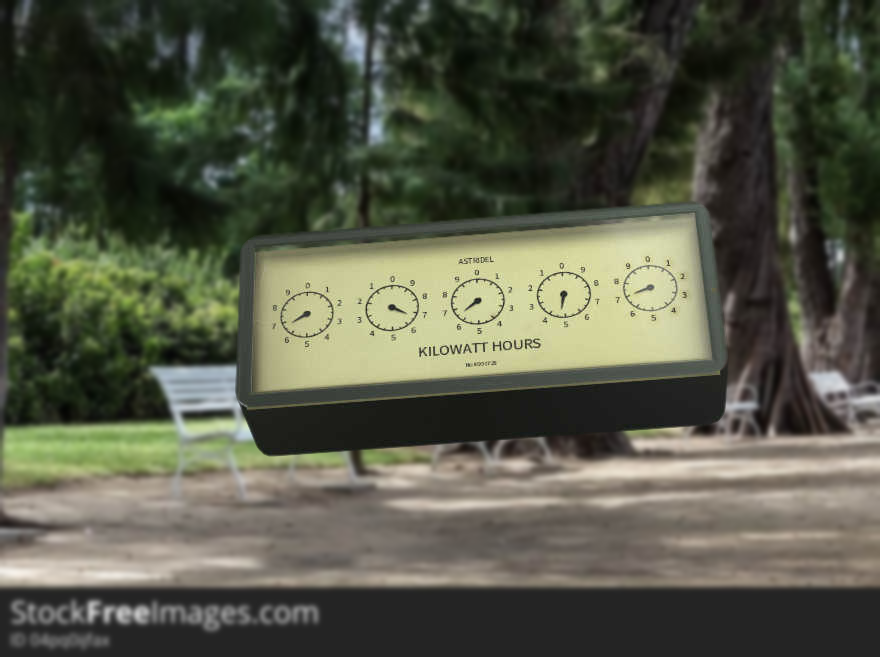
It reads 66647,kWh
